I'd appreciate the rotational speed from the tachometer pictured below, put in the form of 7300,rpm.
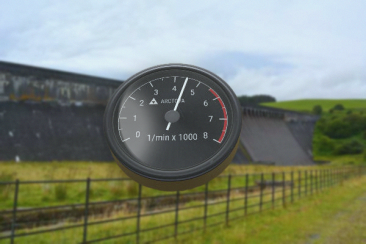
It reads 4500,rpm
